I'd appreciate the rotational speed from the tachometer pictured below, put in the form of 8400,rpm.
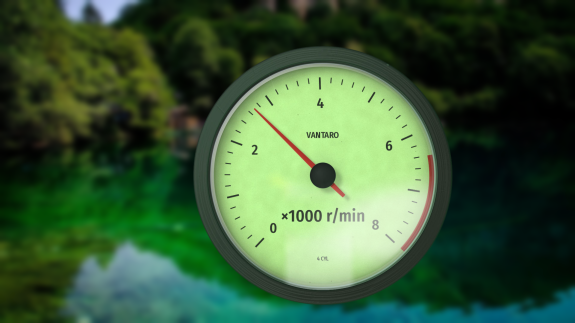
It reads 2700,rpm
